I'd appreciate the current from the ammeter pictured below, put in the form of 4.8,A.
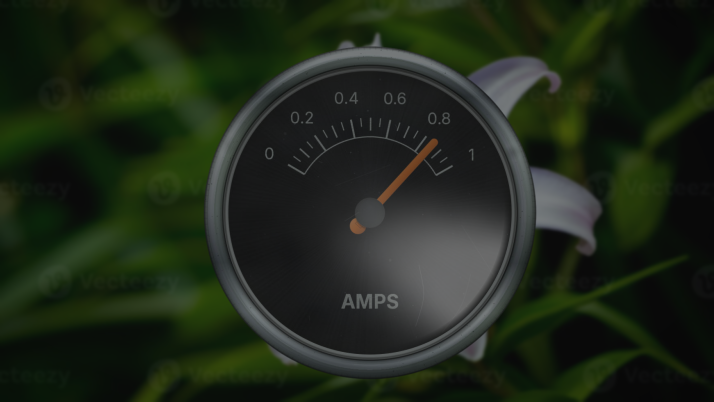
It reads 0.85,A
